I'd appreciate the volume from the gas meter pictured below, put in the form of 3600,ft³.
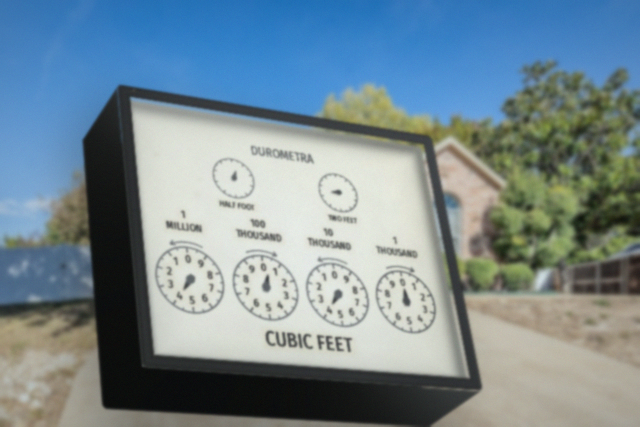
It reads 404000,ft³
